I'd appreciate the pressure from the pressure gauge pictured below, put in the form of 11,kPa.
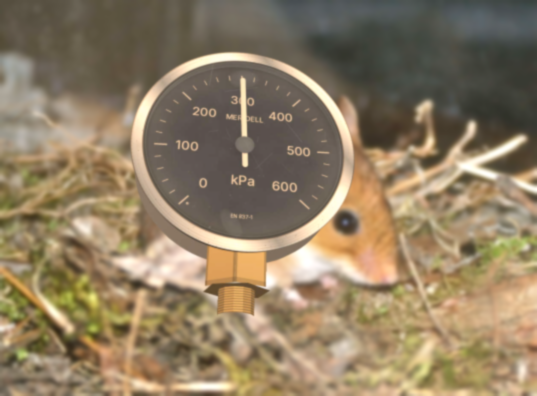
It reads 300,kPa
